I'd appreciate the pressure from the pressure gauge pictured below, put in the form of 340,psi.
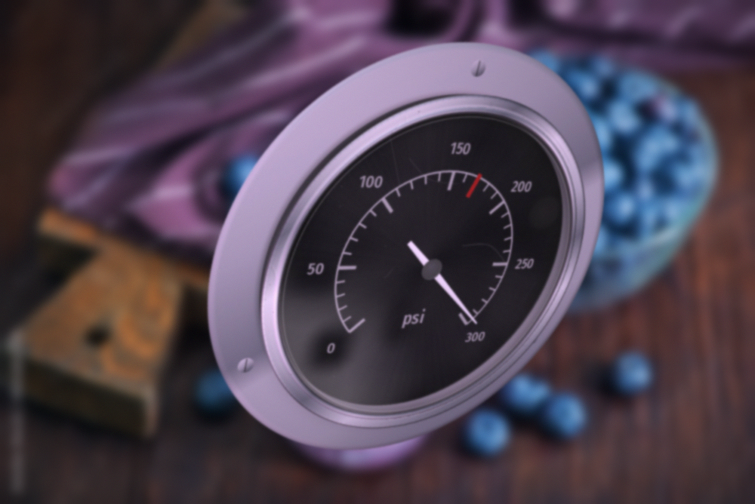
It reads 295,psi
